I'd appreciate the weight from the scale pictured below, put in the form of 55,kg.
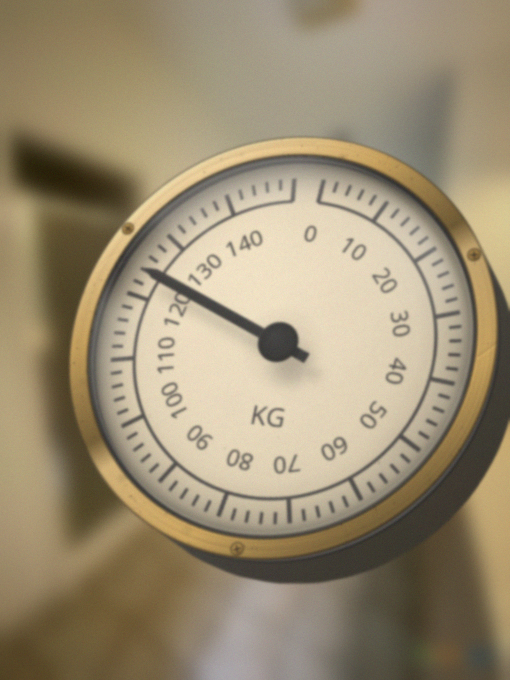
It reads 124,kg
